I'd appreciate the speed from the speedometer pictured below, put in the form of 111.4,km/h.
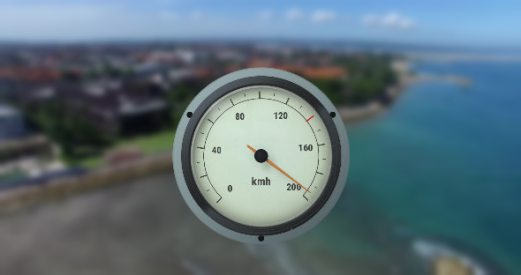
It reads 195,km/h
